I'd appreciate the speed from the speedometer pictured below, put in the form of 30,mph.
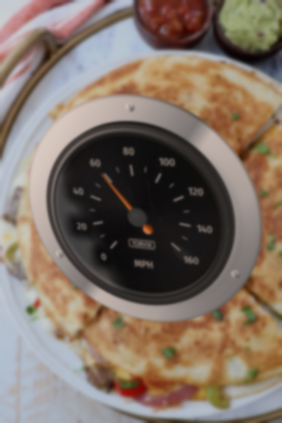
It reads 60,mph
